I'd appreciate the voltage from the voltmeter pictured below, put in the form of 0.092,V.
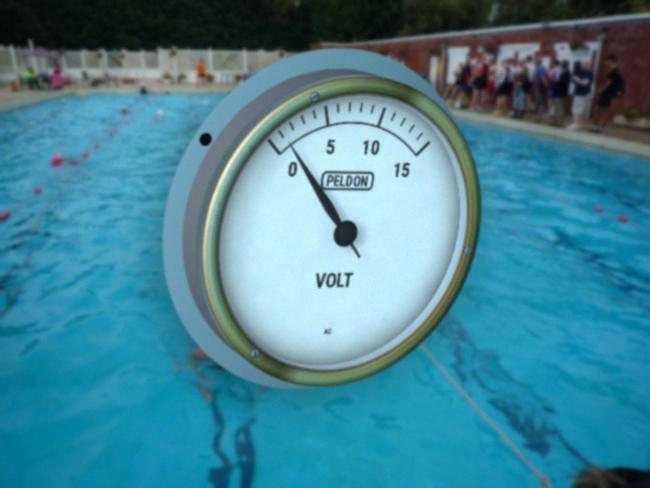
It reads 1,V
